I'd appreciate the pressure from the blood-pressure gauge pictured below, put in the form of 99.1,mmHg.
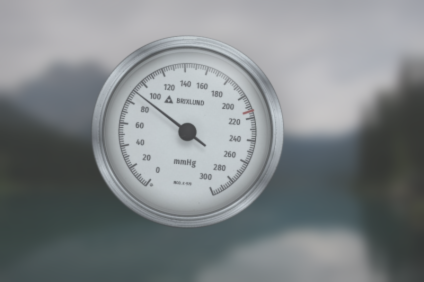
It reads 90,mmHg
